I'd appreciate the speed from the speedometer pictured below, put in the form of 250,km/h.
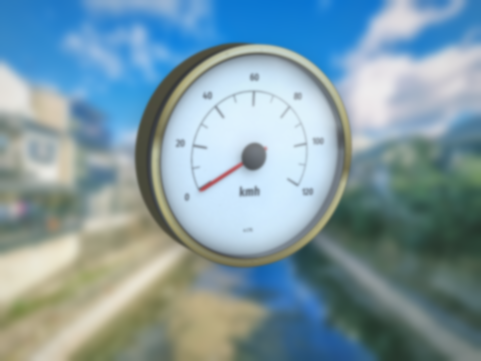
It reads 0,km/h
